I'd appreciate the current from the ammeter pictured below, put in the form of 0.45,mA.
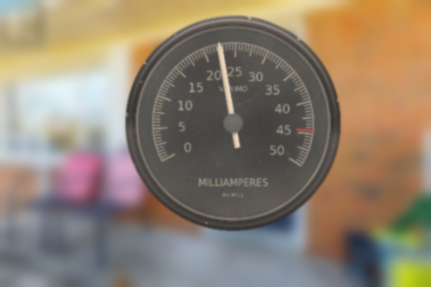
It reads 22.5,mA
